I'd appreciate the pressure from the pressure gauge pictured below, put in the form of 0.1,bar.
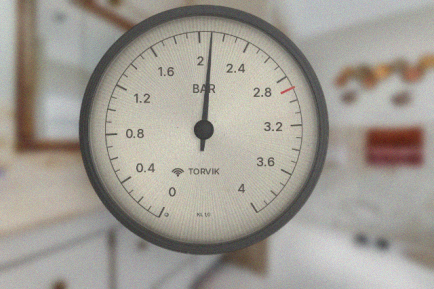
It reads 2.1,bar
